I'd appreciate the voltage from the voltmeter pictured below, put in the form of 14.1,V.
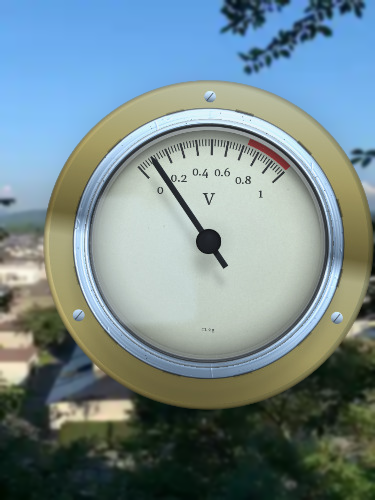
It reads 0.1,V
